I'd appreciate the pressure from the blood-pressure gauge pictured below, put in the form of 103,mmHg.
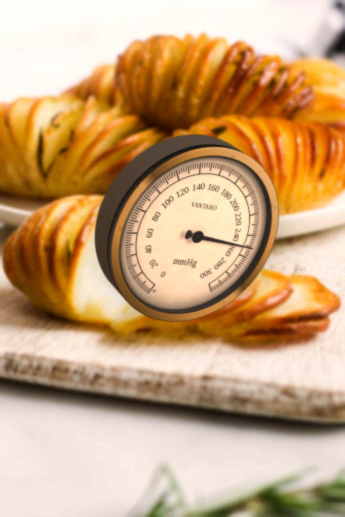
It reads 250,mmHg
